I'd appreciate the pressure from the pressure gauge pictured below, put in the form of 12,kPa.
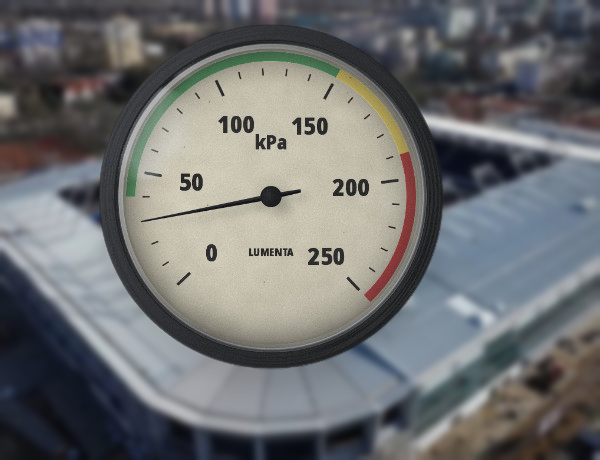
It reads 30,kPa
